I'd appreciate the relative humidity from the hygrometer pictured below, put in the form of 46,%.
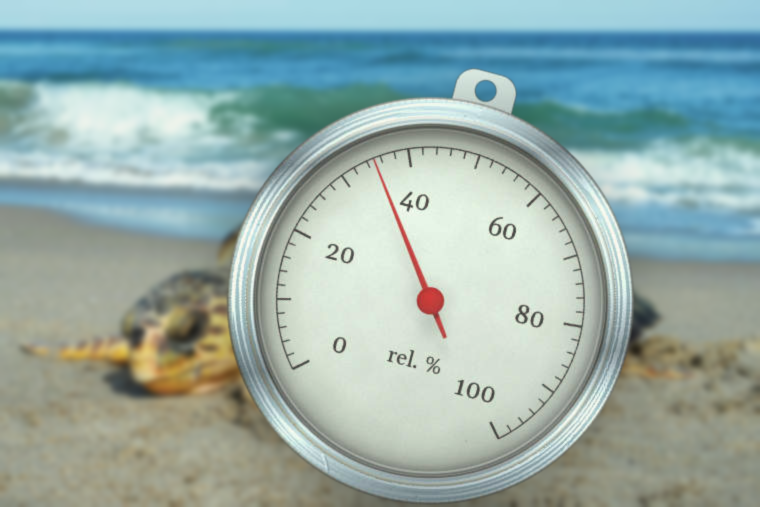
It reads 35,%
